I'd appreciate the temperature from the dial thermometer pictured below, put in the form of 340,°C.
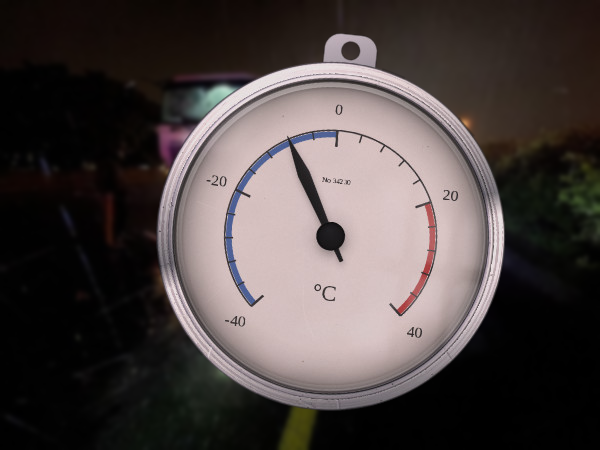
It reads -8,°C
